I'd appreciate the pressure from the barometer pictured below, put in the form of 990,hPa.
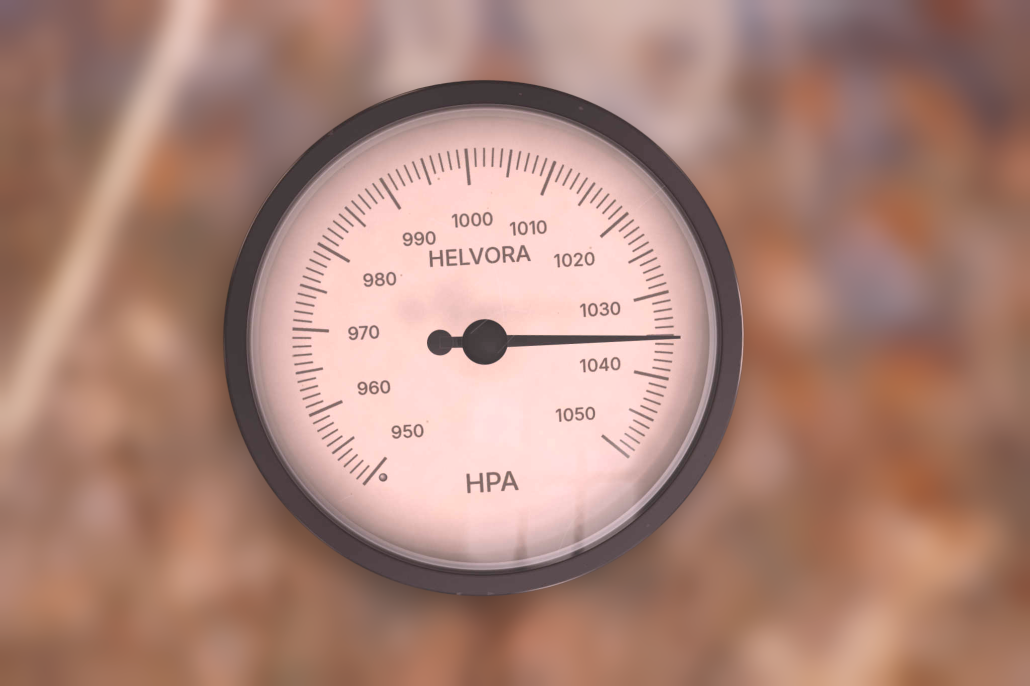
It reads 1035,hPa
